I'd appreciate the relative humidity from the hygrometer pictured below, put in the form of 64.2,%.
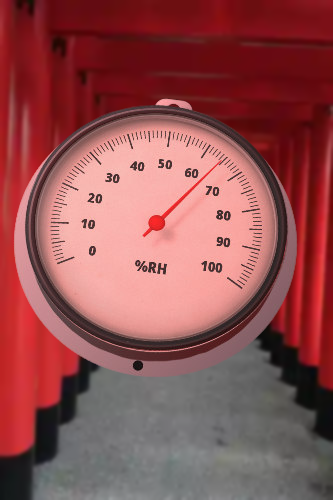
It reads 65,%
